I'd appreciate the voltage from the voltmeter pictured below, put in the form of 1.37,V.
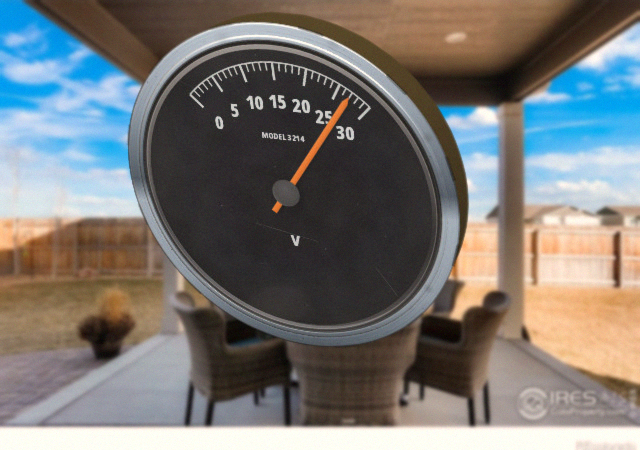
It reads 27,V
